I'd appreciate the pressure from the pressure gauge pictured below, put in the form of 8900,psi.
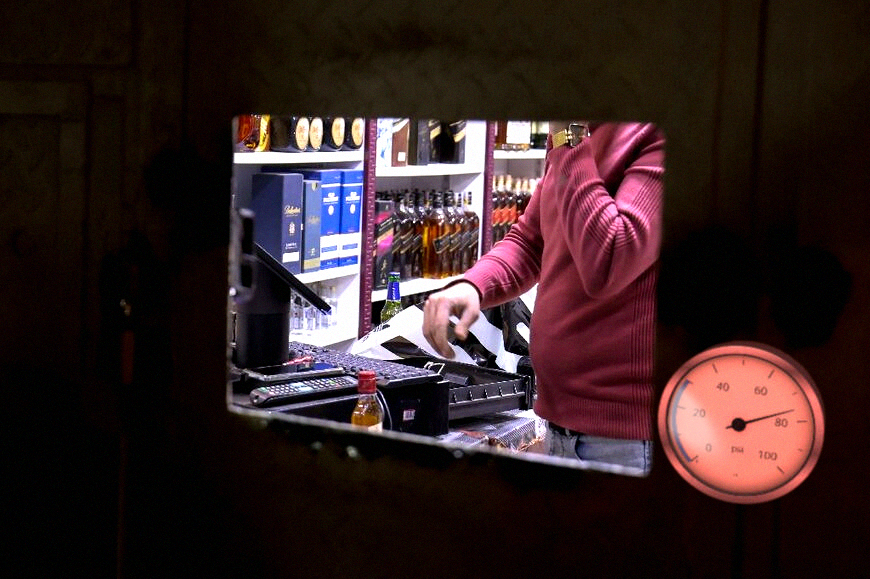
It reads 75,psi
